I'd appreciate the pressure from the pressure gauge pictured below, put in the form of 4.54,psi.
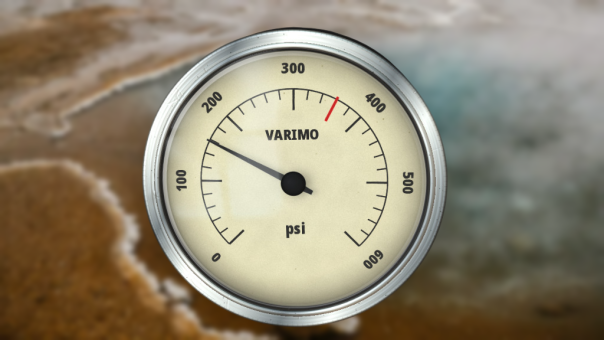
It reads 160,psi
